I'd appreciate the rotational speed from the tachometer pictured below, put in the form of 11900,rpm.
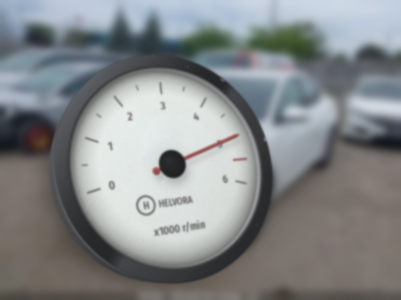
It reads 5000,rpm
